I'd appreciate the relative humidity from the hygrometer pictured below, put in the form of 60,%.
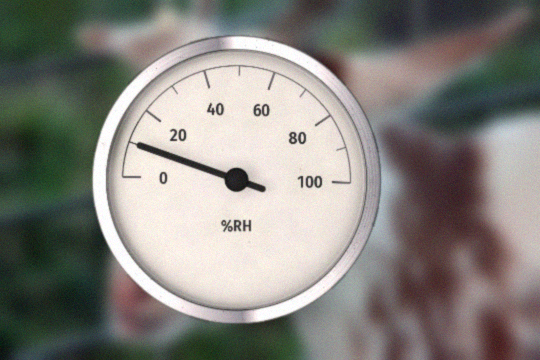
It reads 10,%
